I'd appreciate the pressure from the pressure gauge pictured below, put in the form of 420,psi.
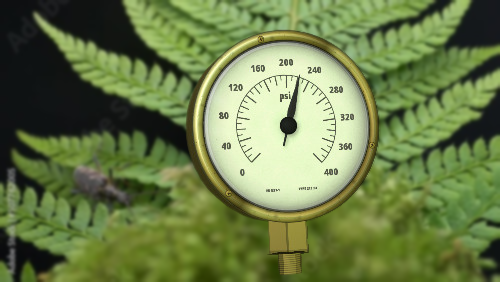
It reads 220,psi
